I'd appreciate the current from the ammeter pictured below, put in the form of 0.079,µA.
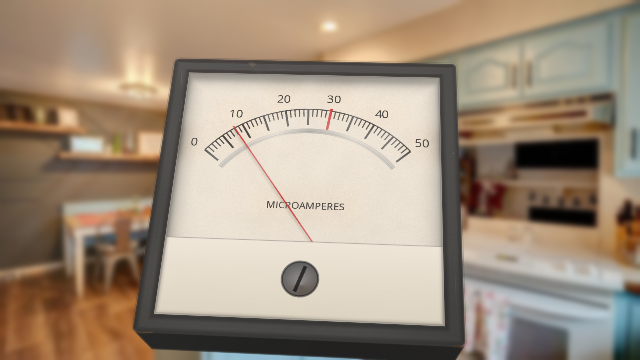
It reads 8,µA
